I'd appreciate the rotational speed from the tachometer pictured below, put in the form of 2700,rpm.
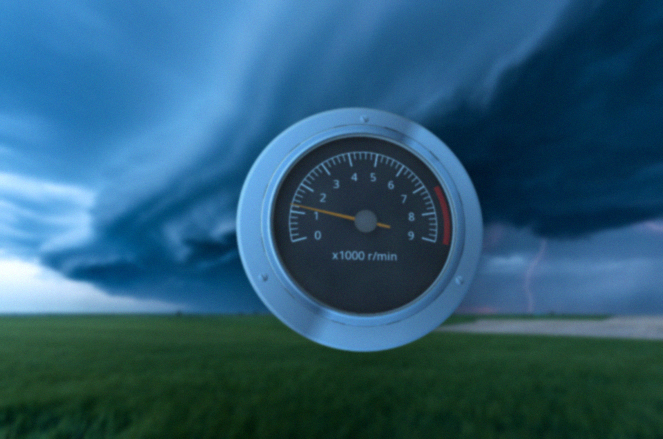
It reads 1200,rpm
